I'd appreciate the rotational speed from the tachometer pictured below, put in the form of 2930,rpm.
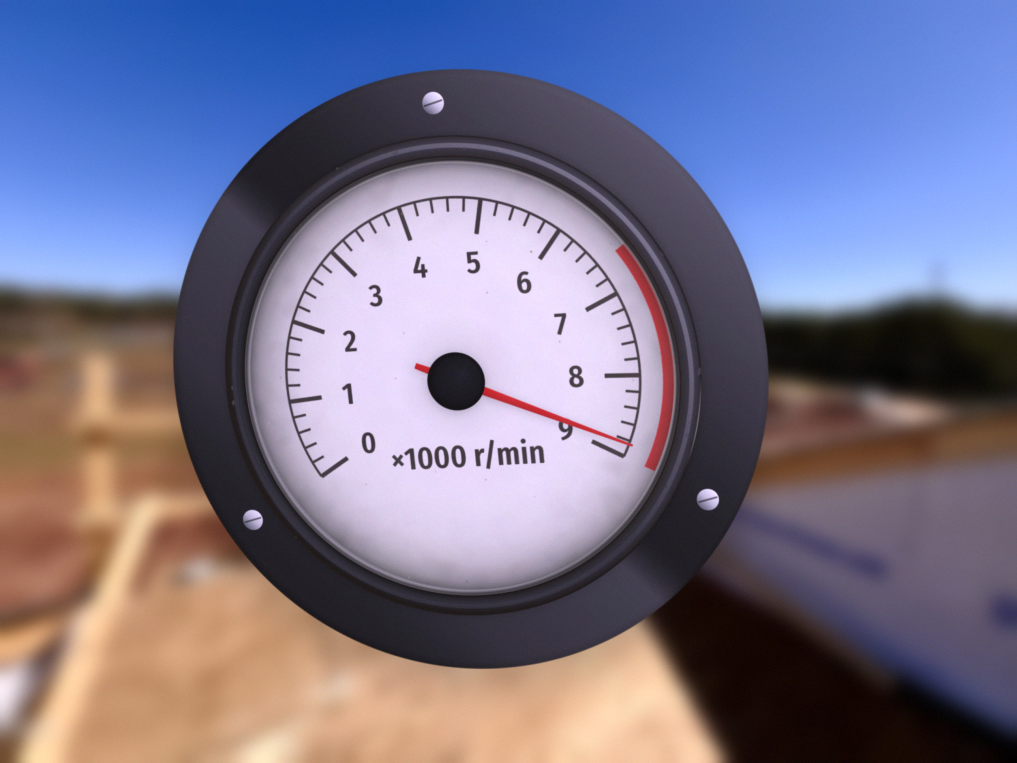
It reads 8800,rpm
